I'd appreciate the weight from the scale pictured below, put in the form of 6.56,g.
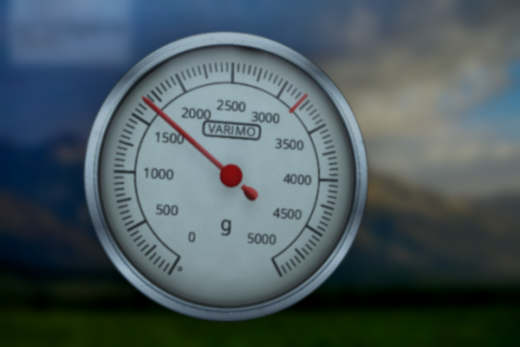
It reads 1650,g
